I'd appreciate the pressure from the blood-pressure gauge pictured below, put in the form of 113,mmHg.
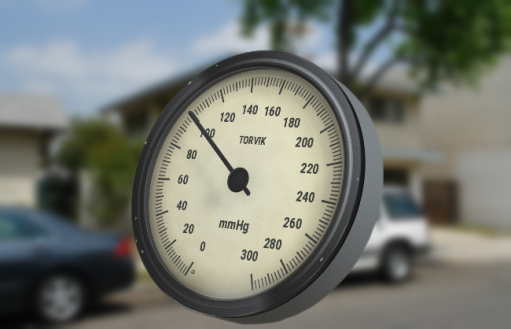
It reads 100,mmHg
